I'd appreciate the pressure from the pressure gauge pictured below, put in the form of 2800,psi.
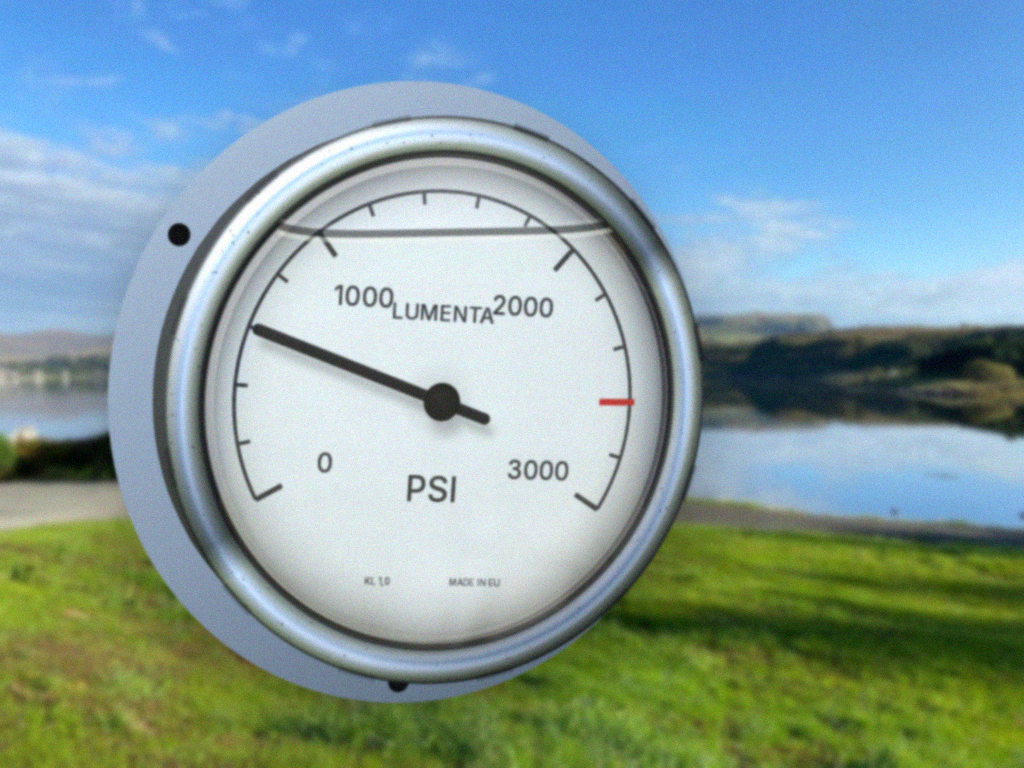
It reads 600,psi
